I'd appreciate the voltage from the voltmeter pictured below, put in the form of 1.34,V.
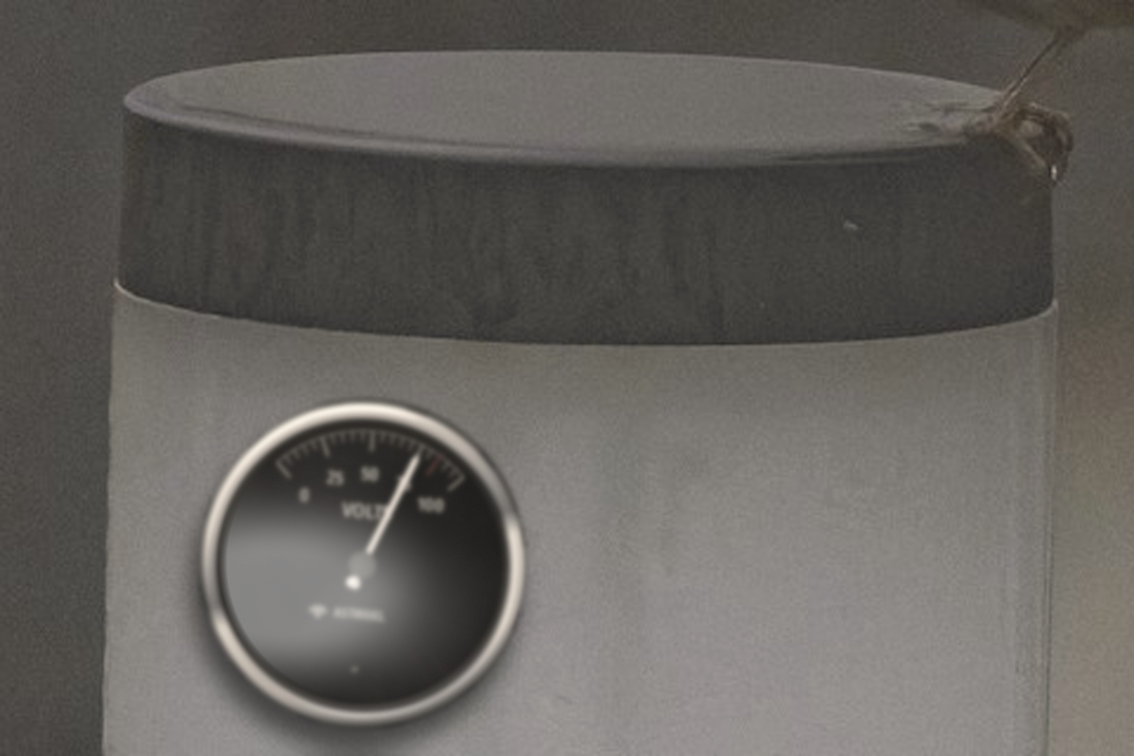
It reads 75,V
